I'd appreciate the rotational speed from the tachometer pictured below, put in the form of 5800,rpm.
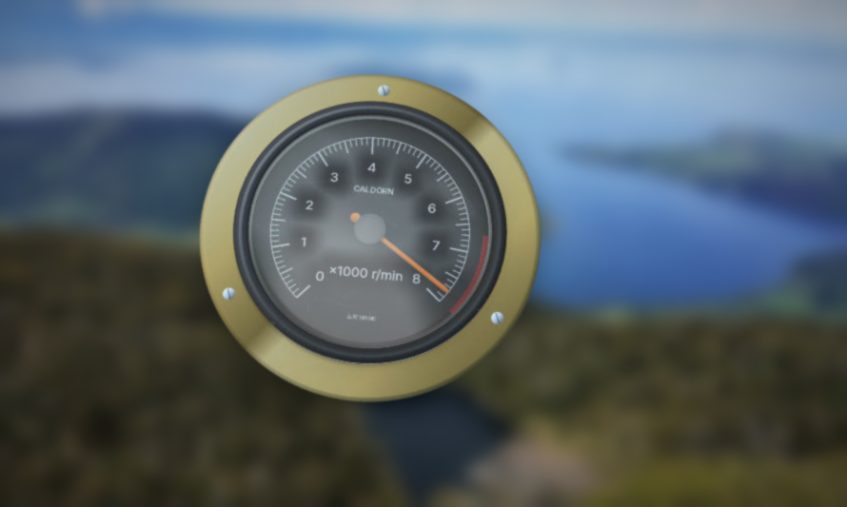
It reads 7800,rpm
